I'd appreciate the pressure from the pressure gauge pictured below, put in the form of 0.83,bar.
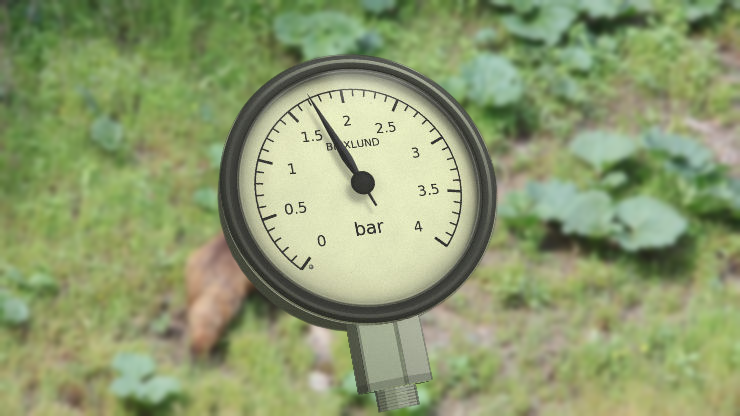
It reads 1.7,bar
